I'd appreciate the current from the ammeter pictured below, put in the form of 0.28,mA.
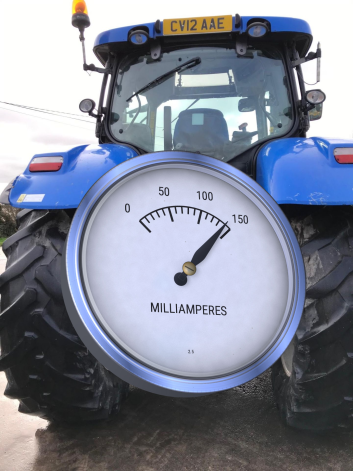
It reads 140,mA
